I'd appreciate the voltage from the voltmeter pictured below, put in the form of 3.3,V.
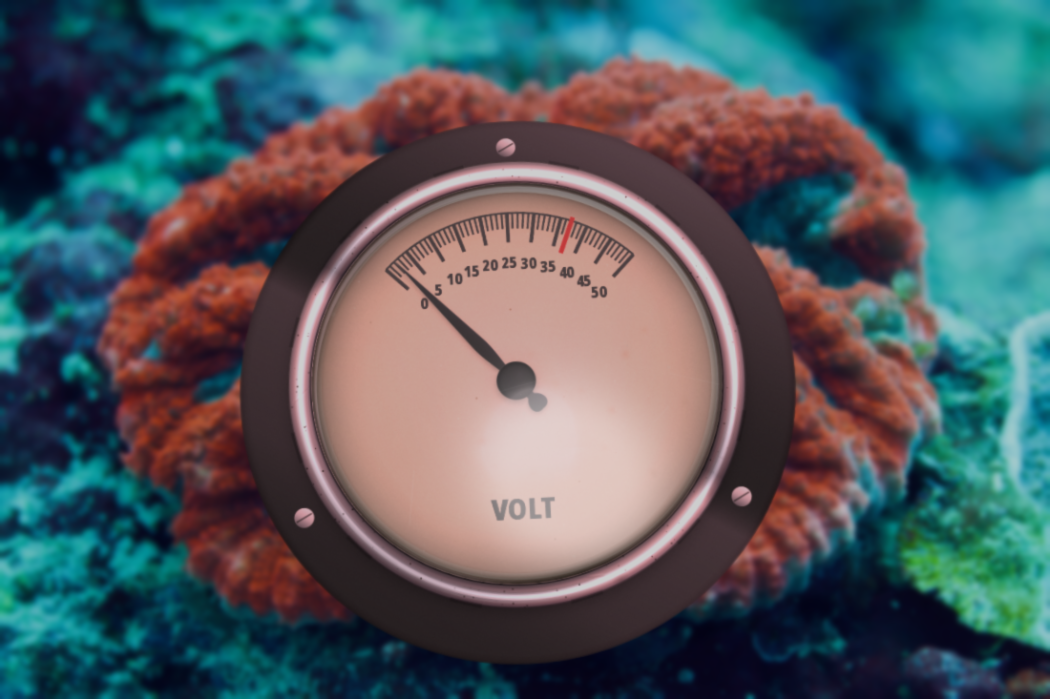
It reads 2,V
